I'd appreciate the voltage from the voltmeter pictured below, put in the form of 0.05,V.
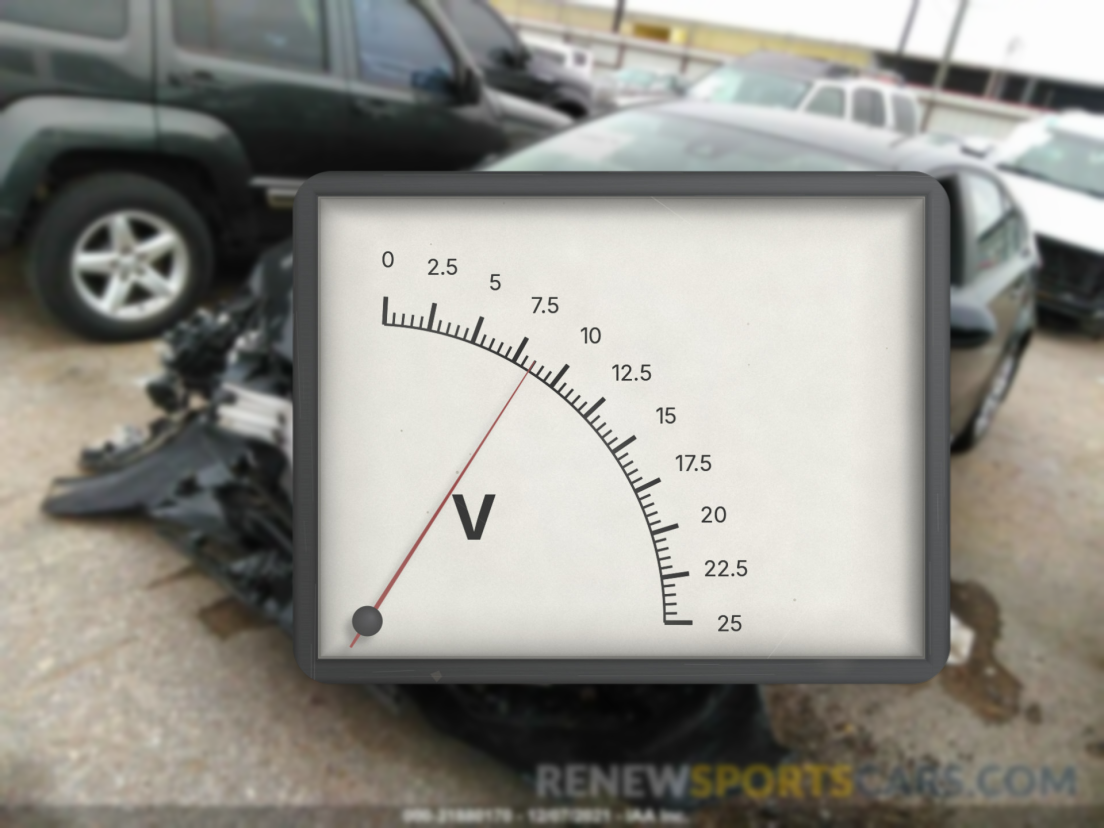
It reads 8.5,V
